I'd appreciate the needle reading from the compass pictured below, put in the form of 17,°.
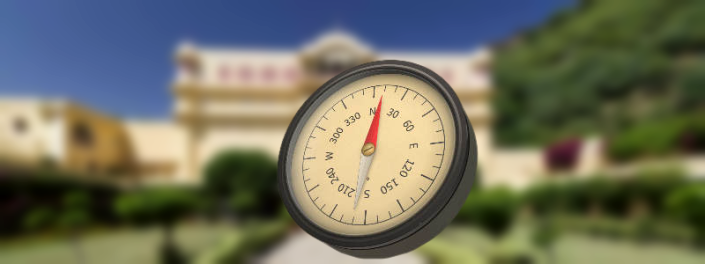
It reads 10,°
